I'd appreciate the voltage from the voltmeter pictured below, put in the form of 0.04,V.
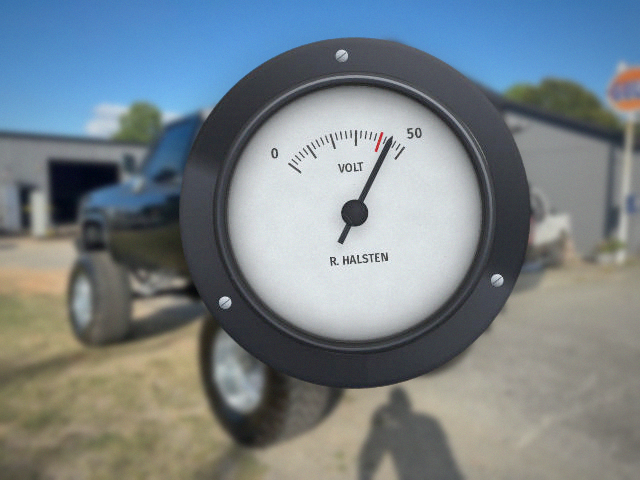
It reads 44,V
